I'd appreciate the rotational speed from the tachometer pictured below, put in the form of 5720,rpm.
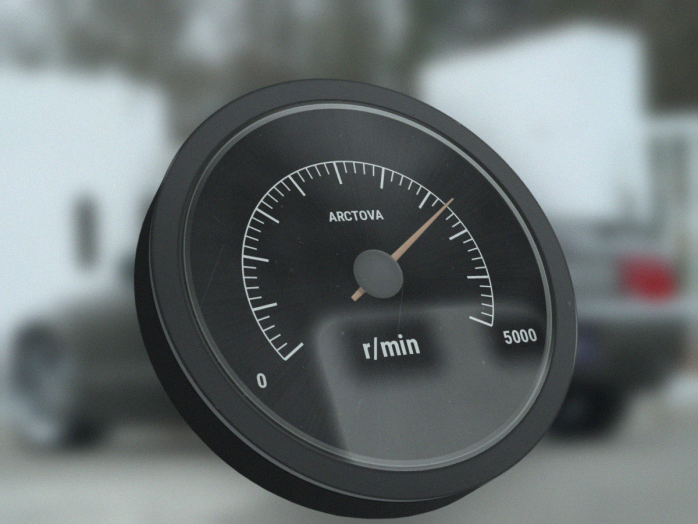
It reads 3700,rpm
